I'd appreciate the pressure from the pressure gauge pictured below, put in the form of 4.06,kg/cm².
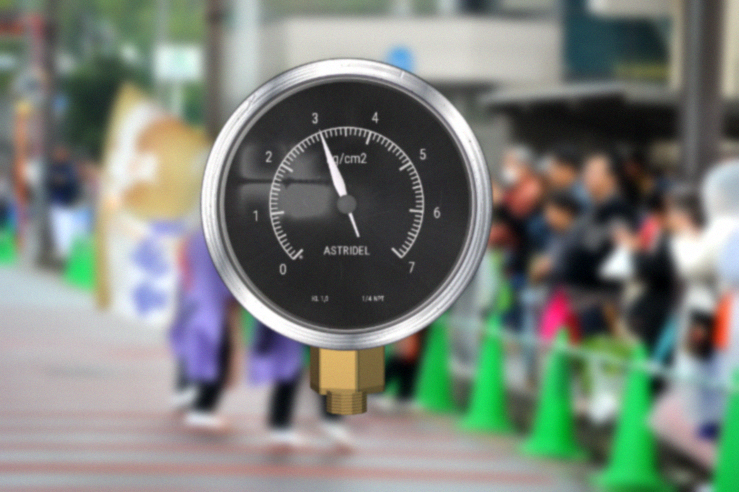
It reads 3,kg/cm²
